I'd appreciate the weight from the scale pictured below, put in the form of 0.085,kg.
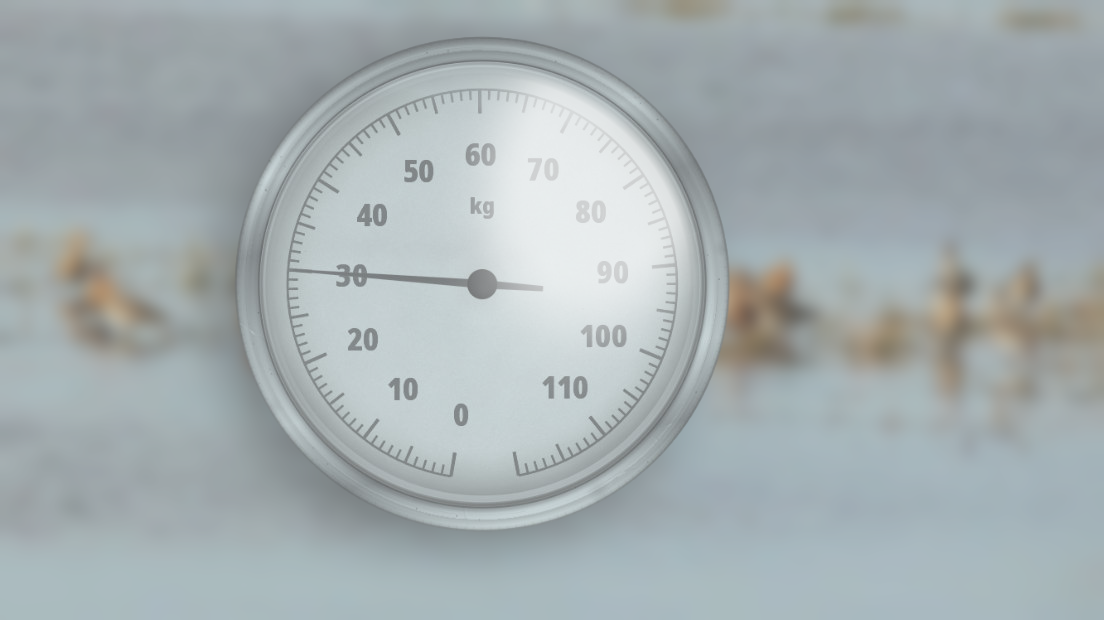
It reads 30,kg
